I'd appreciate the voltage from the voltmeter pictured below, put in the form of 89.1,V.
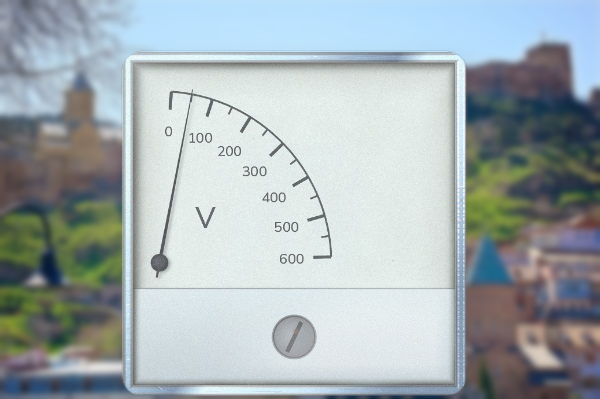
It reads 50,V
